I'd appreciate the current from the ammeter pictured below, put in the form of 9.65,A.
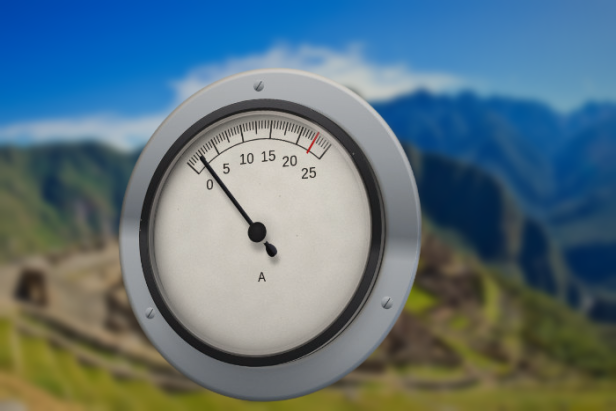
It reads 2.5,A
